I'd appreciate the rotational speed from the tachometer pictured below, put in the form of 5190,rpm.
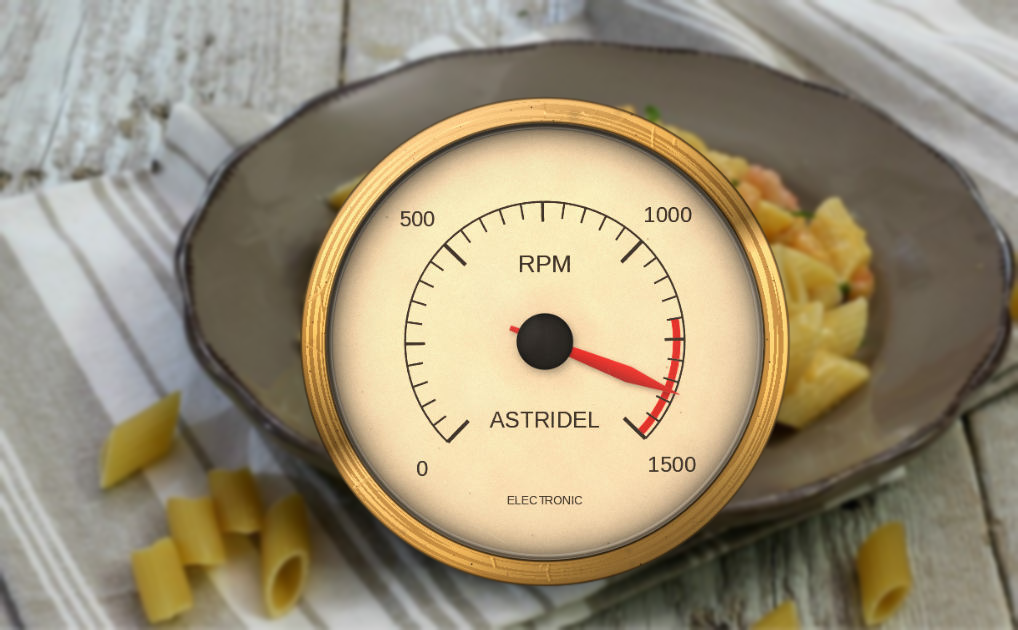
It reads 1375,rpm
